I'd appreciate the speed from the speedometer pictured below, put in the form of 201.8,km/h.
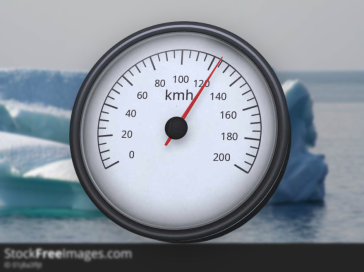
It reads 125,km/h
